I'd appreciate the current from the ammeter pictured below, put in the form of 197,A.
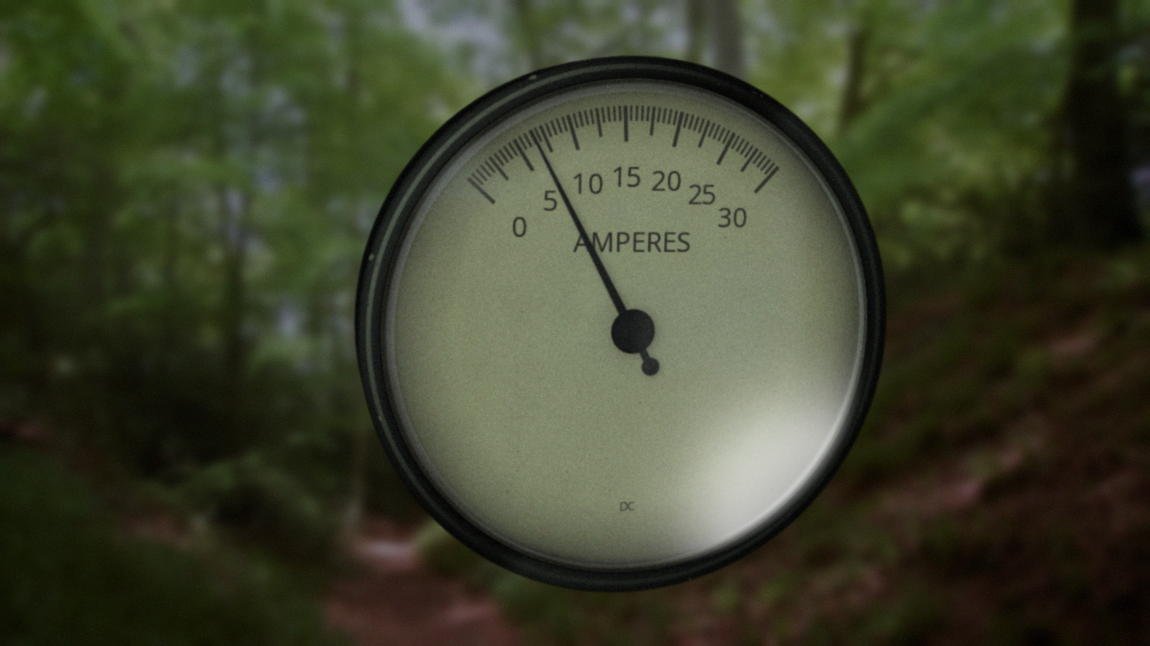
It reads 6.5,A
